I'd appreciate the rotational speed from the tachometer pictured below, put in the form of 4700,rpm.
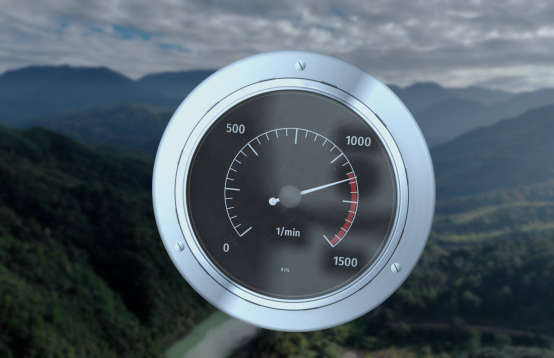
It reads 1125,rpm
